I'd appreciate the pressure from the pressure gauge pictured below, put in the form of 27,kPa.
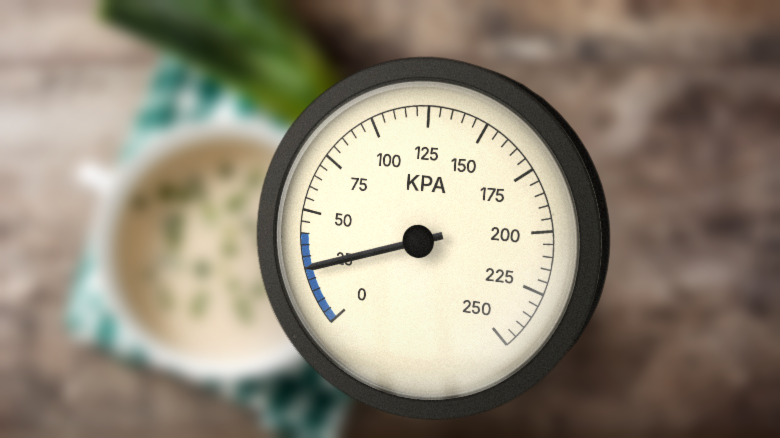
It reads 25,kPa
